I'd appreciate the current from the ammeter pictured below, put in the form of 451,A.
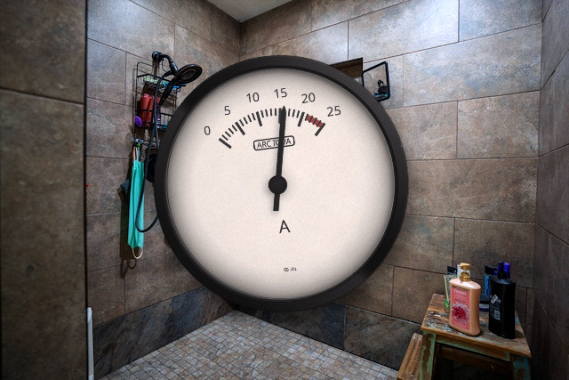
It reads 16,A
